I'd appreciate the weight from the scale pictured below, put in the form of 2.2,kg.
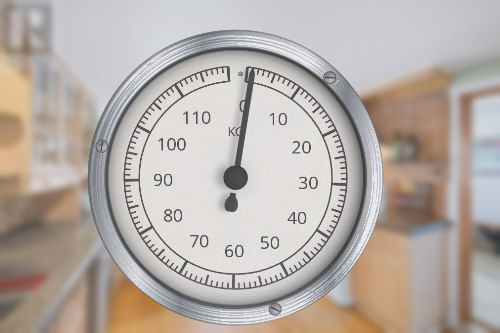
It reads 1,kg
